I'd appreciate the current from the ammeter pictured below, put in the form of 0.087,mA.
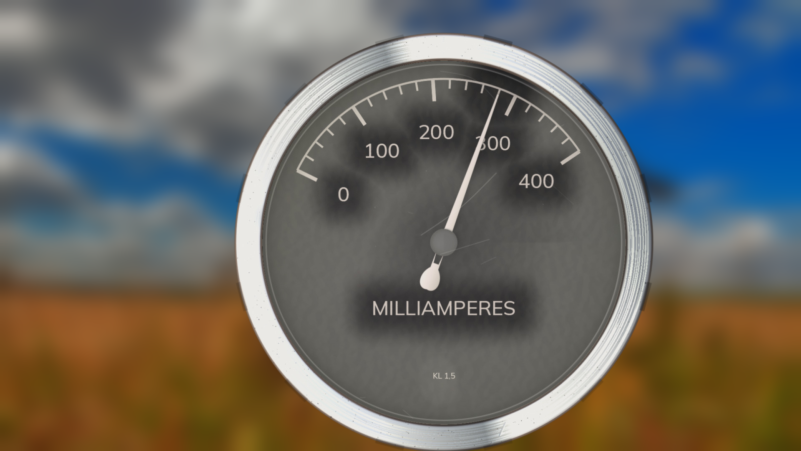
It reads 280,mA
